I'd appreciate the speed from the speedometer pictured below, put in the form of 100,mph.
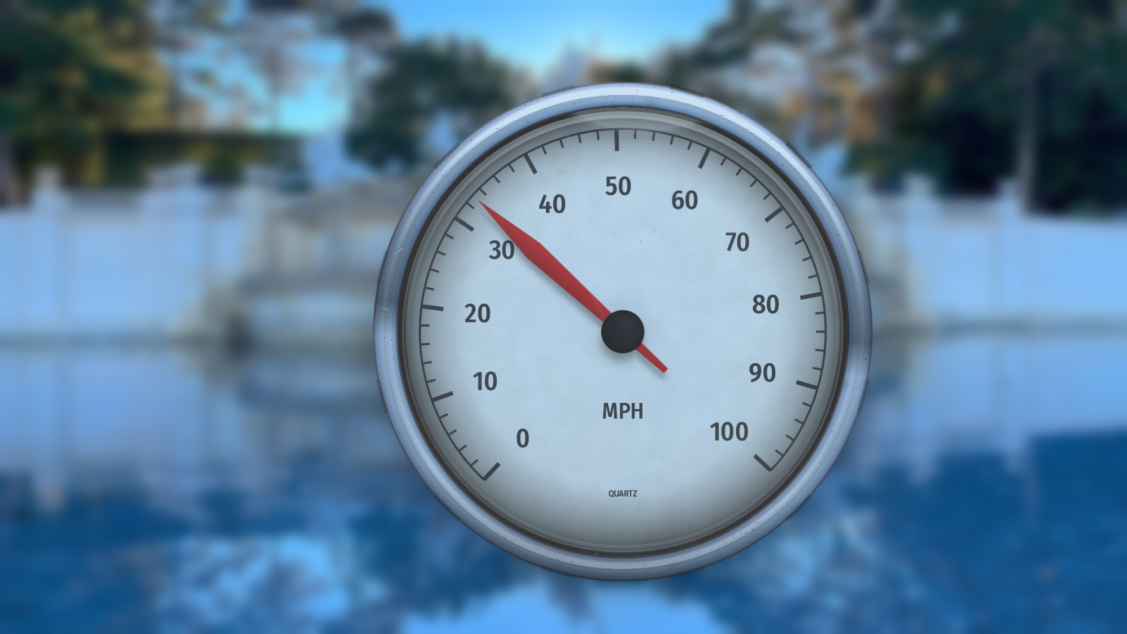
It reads 33,mph
